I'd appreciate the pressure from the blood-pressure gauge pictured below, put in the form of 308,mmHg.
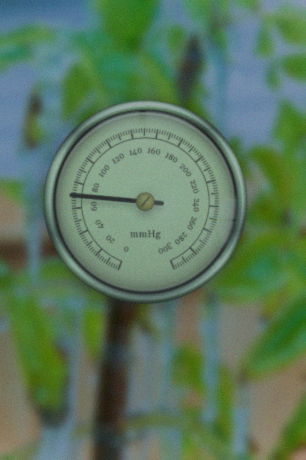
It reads 70,mmHg
